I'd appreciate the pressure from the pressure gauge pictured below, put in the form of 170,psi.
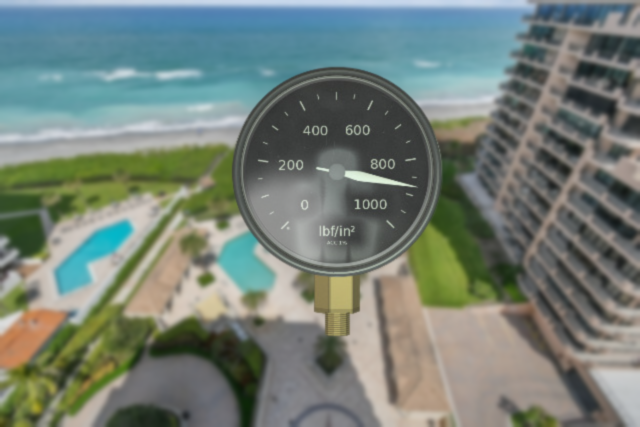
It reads 875,psi
